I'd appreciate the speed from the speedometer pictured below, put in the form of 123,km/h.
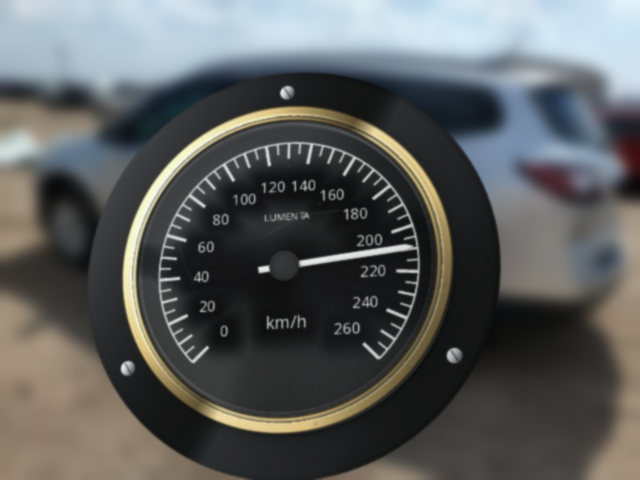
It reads 210,km/h
